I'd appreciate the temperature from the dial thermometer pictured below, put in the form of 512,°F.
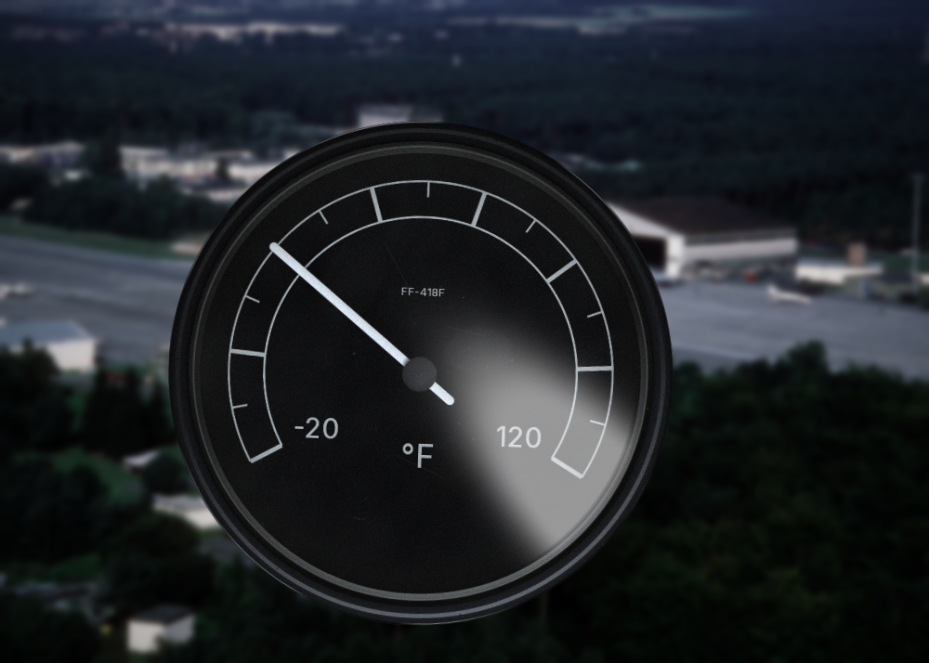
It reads 20,°F
